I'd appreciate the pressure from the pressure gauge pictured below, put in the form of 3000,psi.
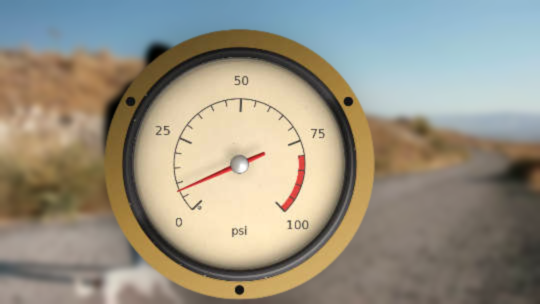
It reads 7.5,psi
